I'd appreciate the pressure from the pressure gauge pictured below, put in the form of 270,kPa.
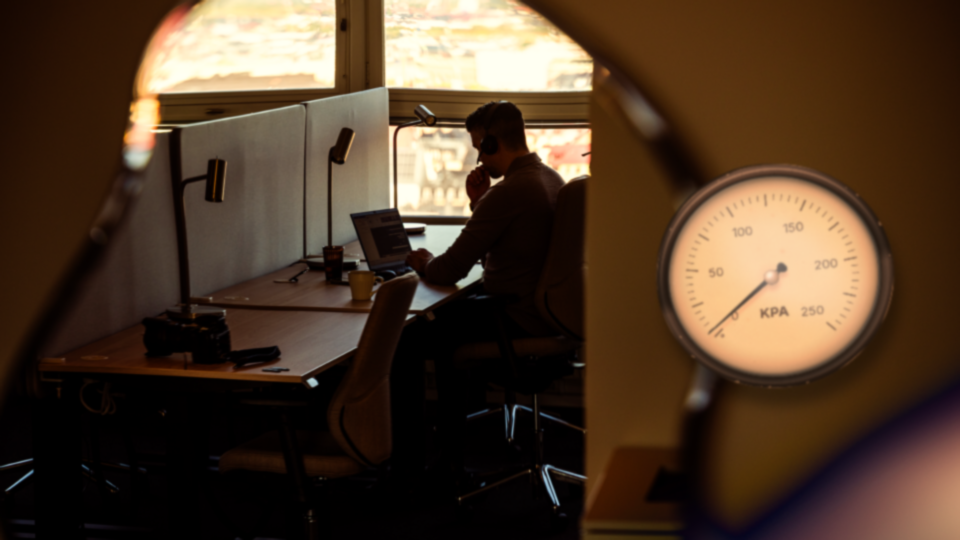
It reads 5,kPa
